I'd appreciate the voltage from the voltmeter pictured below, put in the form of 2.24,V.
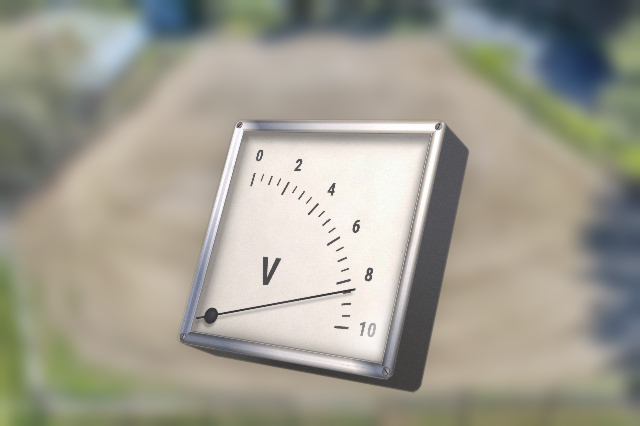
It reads 8.5,V
